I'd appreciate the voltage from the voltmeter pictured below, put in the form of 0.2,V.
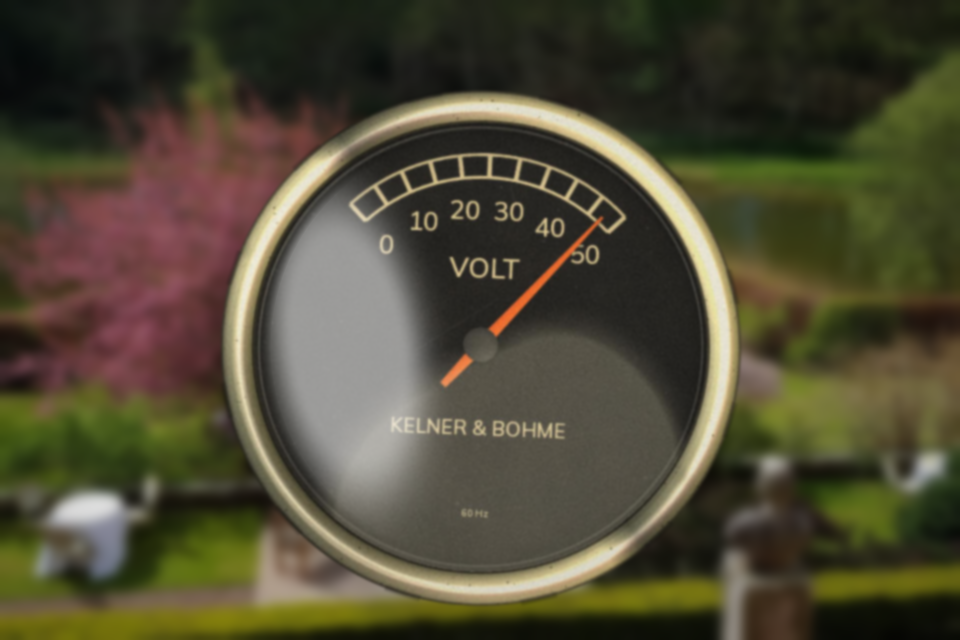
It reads 47.5,V
